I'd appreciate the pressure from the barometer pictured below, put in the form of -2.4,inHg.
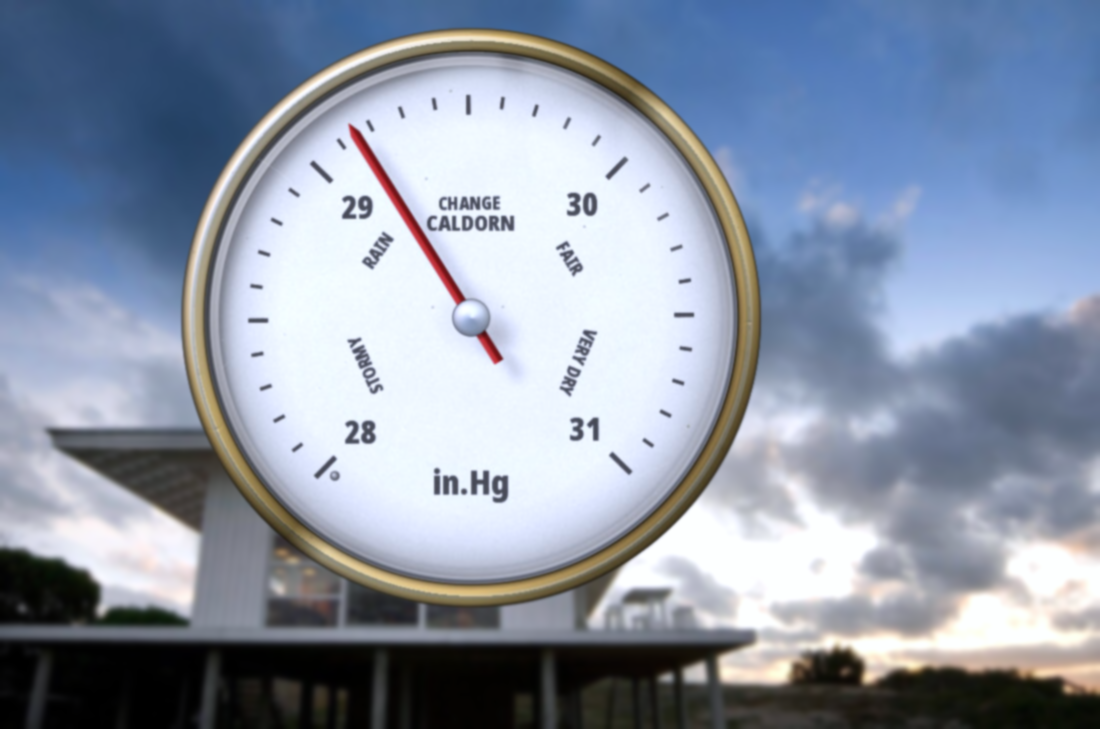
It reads 29.15,inHg
